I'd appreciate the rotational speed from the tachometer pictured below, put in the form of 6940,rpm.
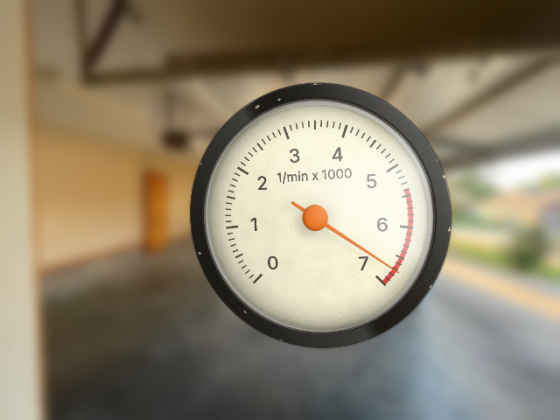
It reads 6700,rpm
